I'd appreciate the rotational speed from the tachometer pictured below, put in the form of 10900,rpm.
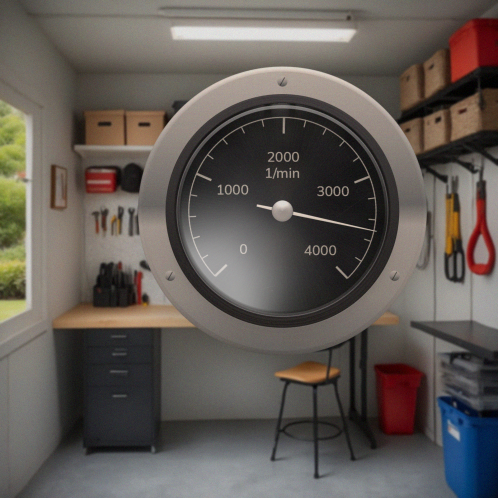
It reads 3500,rpm
